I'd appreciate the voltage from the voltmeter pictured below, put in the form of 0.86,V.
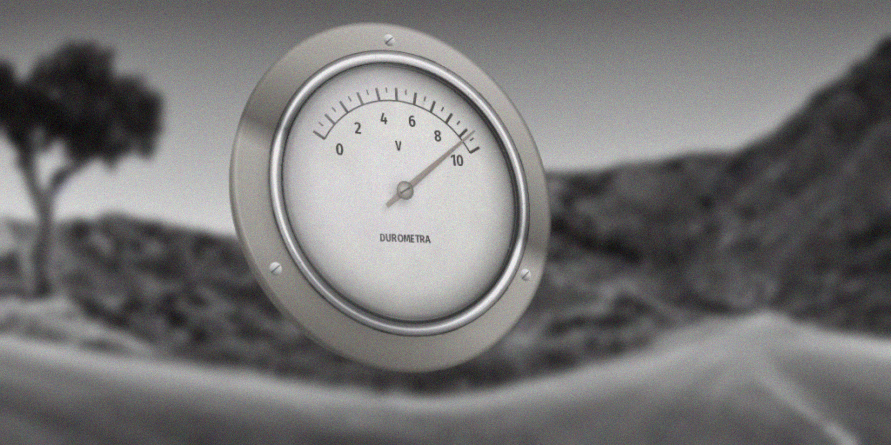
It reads 9.25,V
